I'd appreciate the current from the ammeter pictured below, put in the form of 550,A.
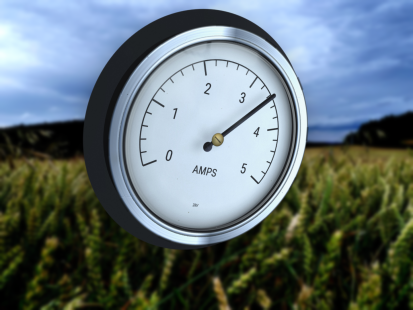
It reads 3.4,A
